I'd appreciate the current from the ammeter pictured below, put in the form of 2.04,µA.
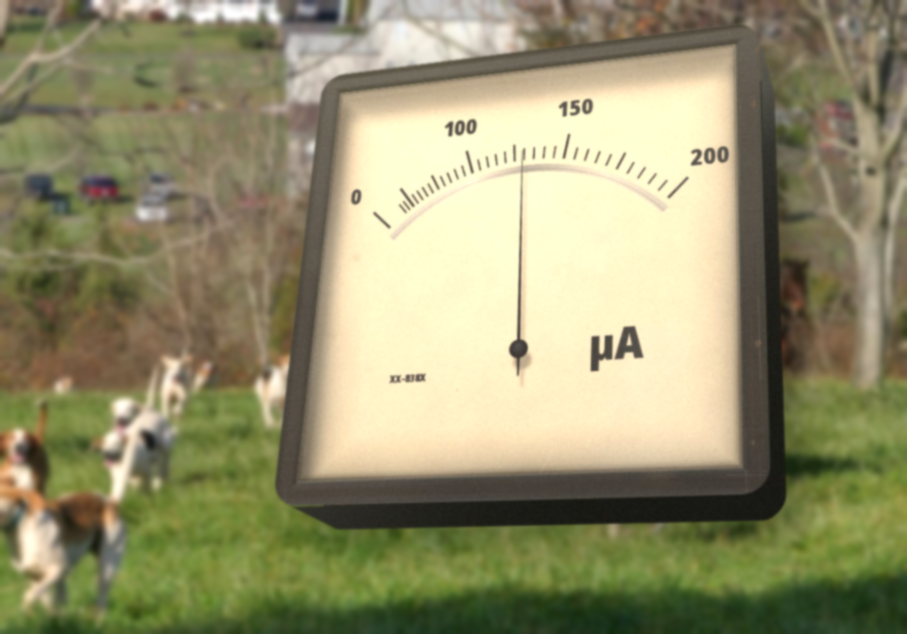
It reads 130,µA
